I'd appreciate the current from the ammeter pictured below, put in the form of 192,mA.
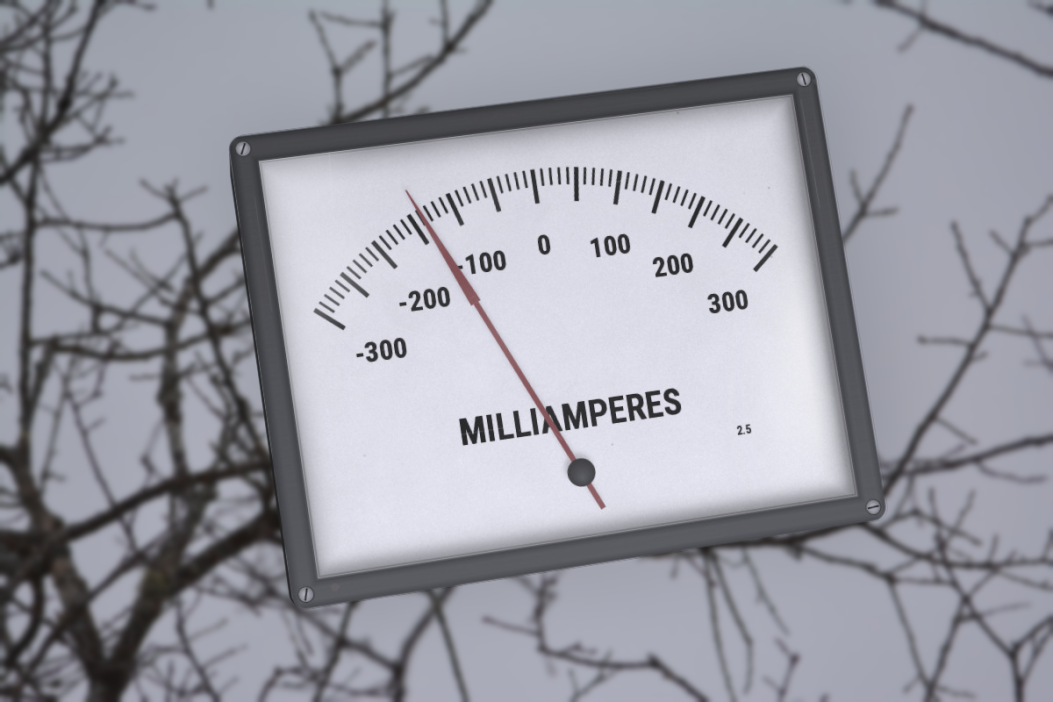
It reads -140,mA
